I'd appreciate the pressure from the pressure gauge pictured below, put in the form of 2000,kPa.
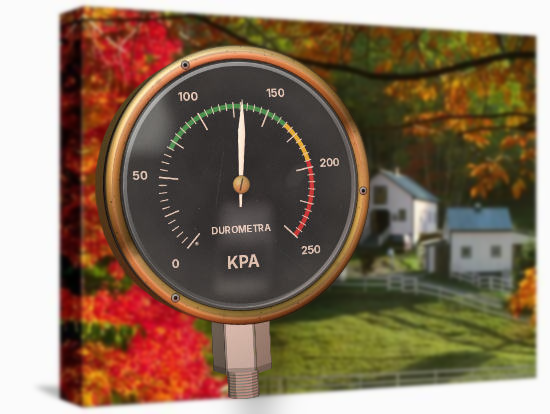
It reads 130,kPa
